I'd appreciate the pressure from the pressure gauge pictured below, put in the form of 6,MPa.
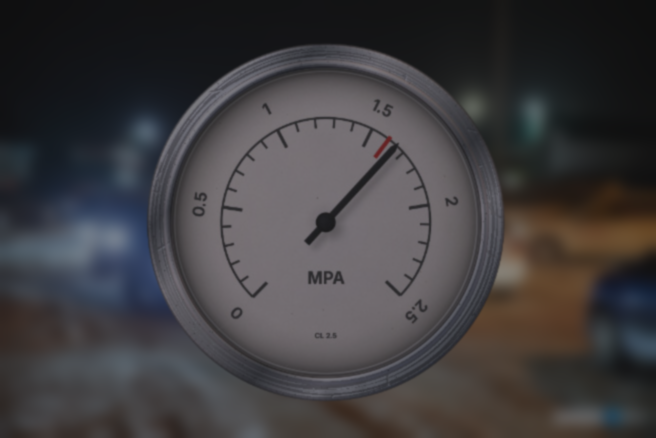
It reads 1.65,MPa
